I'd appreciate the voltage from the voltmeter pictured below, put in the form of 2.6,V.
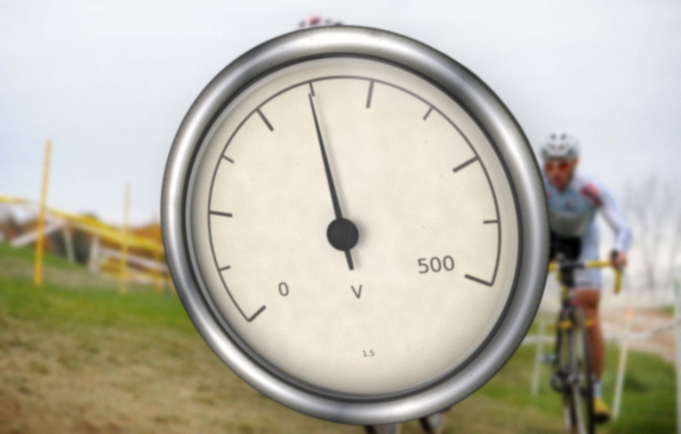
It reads 250,V
